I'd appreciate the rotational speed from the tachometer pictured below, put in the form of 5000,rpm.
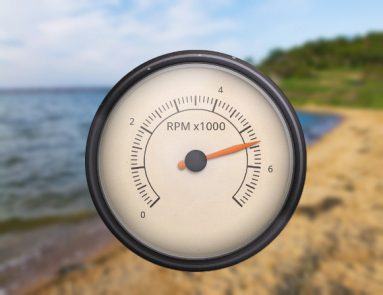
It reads 5400,rpm
